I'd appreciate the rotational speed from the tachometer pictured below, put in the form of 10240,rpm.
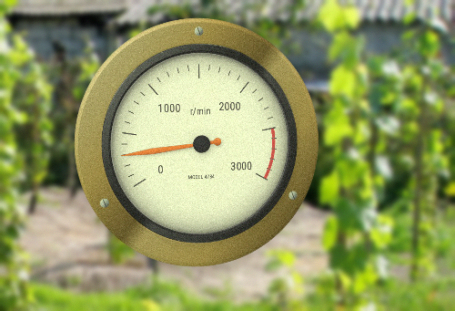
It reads 300,rpm
